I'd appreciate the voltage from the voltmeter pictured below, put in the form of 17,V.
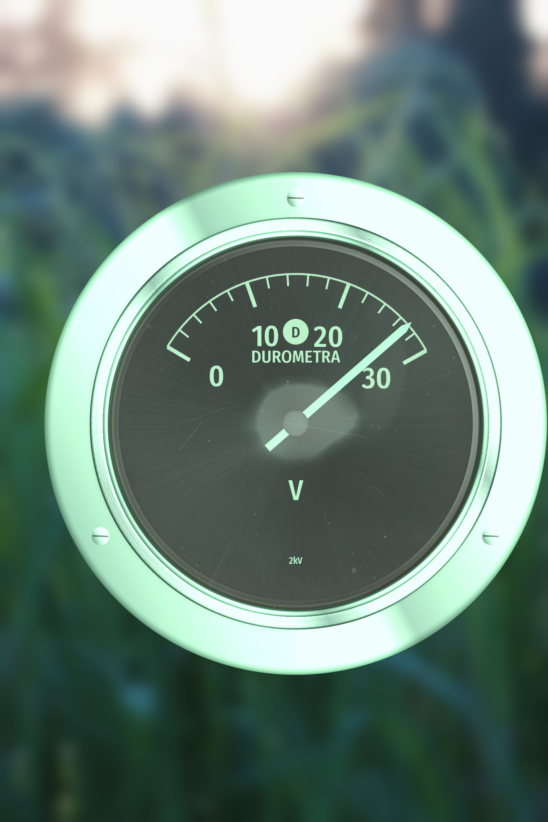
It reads 27,V
